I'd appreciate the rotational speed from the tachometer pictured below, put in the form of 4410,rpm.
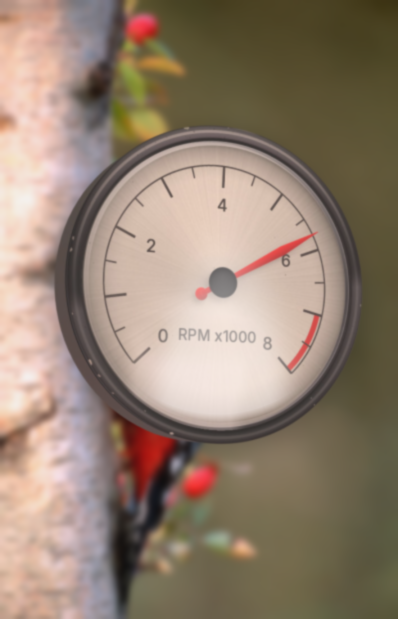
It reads 5750,rpm
